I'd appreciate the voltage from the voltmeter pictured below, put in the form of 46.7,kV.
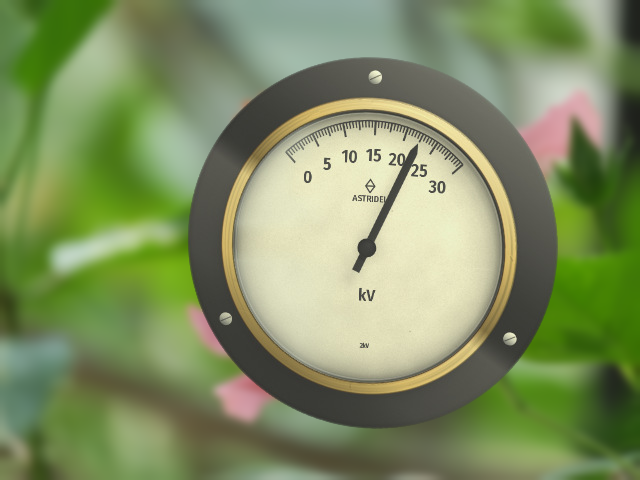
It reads 22.5,kV
